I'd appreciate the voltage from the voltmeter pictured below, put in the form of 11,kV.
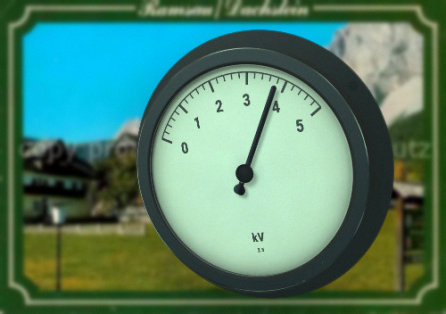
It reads 3.8,kV
